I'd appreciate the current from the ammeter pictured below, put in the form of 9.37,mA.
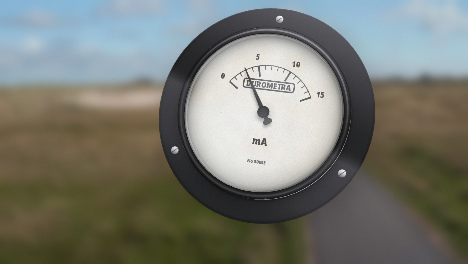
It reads 3,mA
